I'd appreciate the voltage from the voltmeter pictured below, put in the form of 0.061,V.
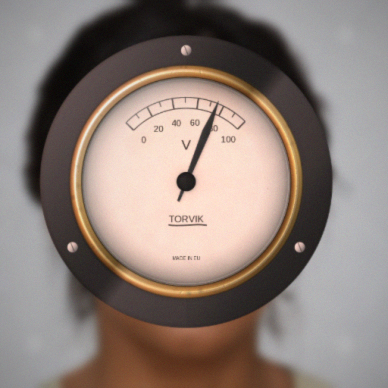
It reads 75,V
